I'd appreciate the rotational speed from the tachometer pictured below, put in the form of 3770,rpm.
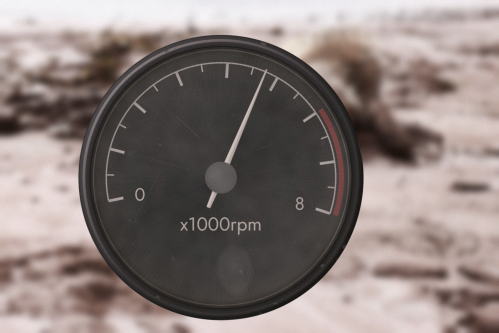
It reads 4750,rpm
